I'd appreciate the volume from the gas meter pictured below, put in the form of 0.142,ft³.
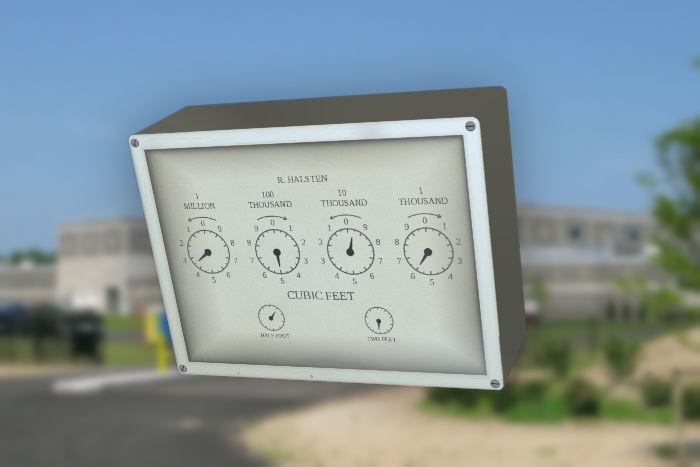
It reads 349600,ft³
